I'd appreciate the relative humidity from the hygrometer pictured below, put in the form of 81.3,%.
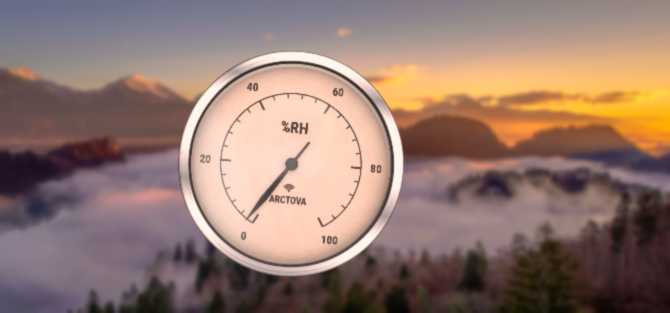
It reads 2,%
